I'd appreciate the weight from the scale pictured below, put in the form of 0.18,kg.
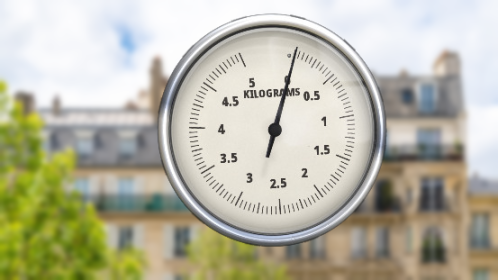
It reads 0,kg
